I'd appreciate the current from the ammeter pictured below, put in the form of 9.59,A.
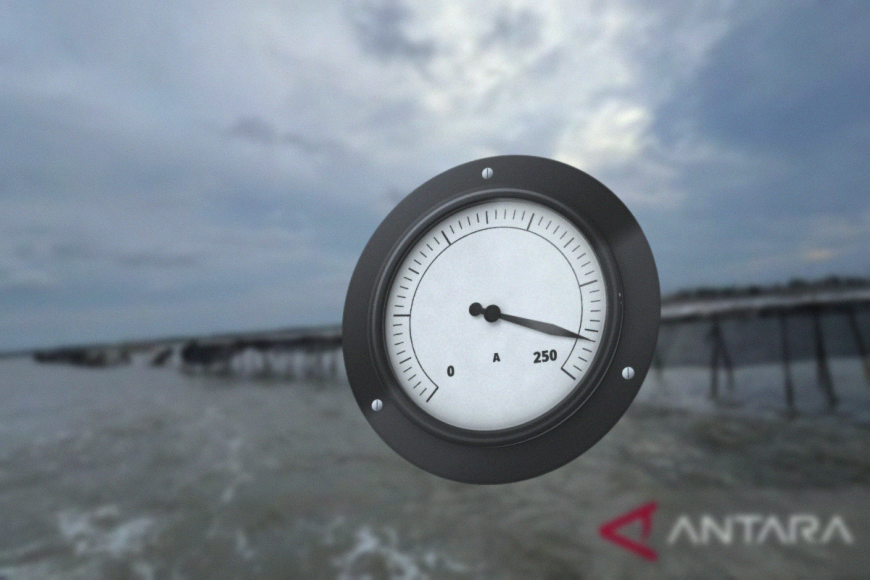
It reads 230,A
